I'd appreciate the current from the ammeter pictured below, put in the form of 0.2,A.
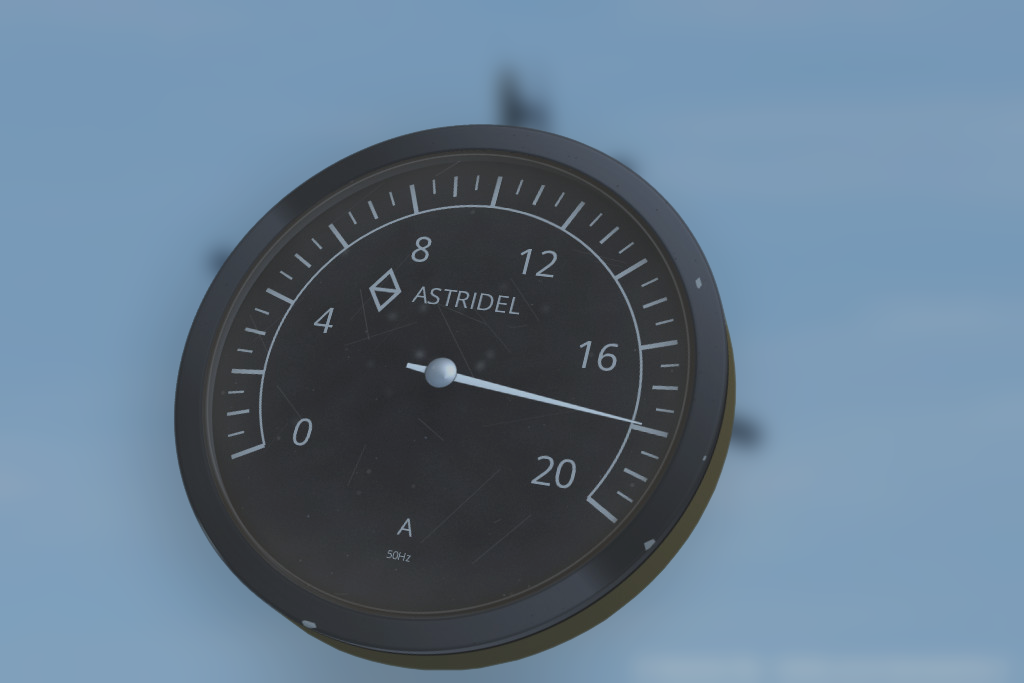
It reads 18,A
